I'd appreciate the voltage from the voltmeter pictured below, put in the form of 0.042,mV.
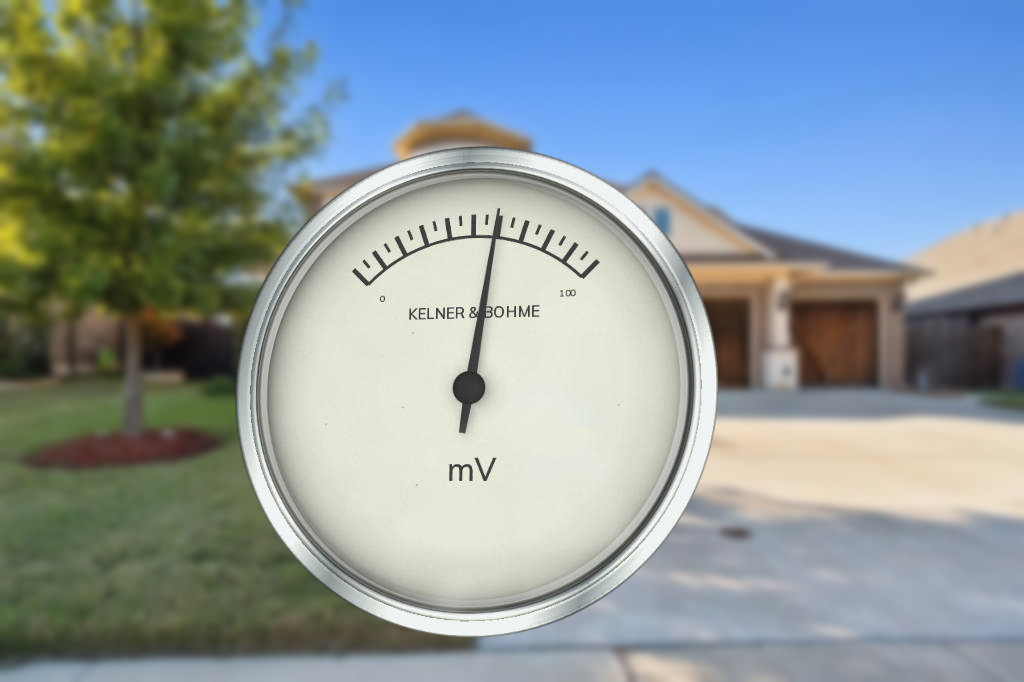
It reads 60,mV
